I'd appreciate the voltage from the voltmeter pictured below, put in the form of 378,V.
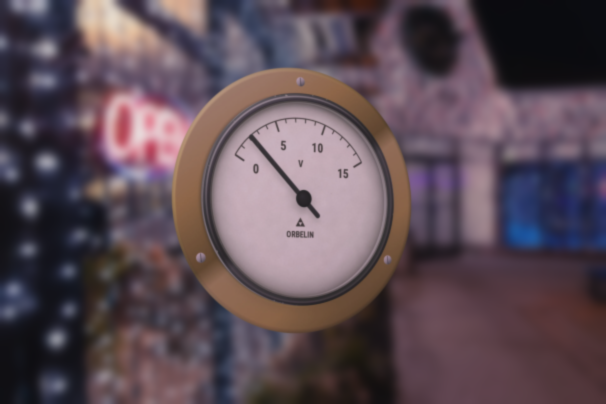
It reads 2,V
